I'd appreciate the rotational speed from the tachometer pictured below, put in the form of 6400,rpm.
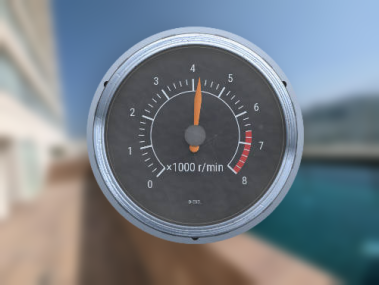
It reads 4200,rpm
